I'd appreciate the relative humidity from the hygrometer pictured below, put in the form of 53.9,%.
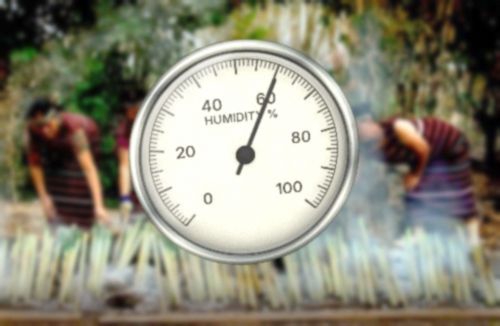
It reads 60,%
